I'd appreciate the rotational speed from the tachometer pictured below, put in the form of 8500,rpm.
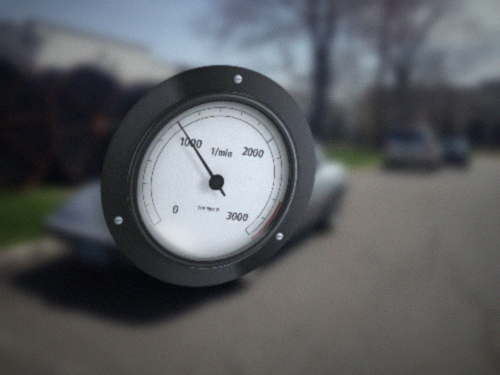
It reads 1000,rpm
